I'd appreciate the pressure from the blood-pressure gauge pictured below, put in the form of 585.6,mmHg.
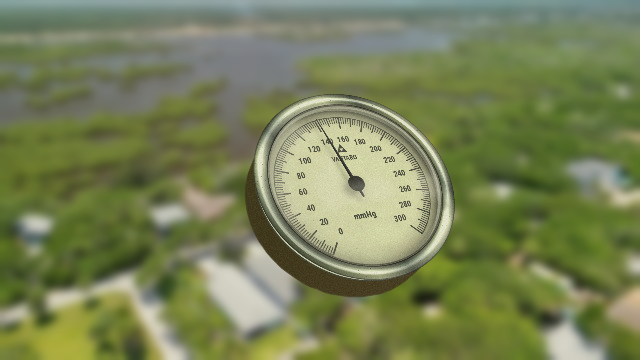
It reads 140,mmHg
